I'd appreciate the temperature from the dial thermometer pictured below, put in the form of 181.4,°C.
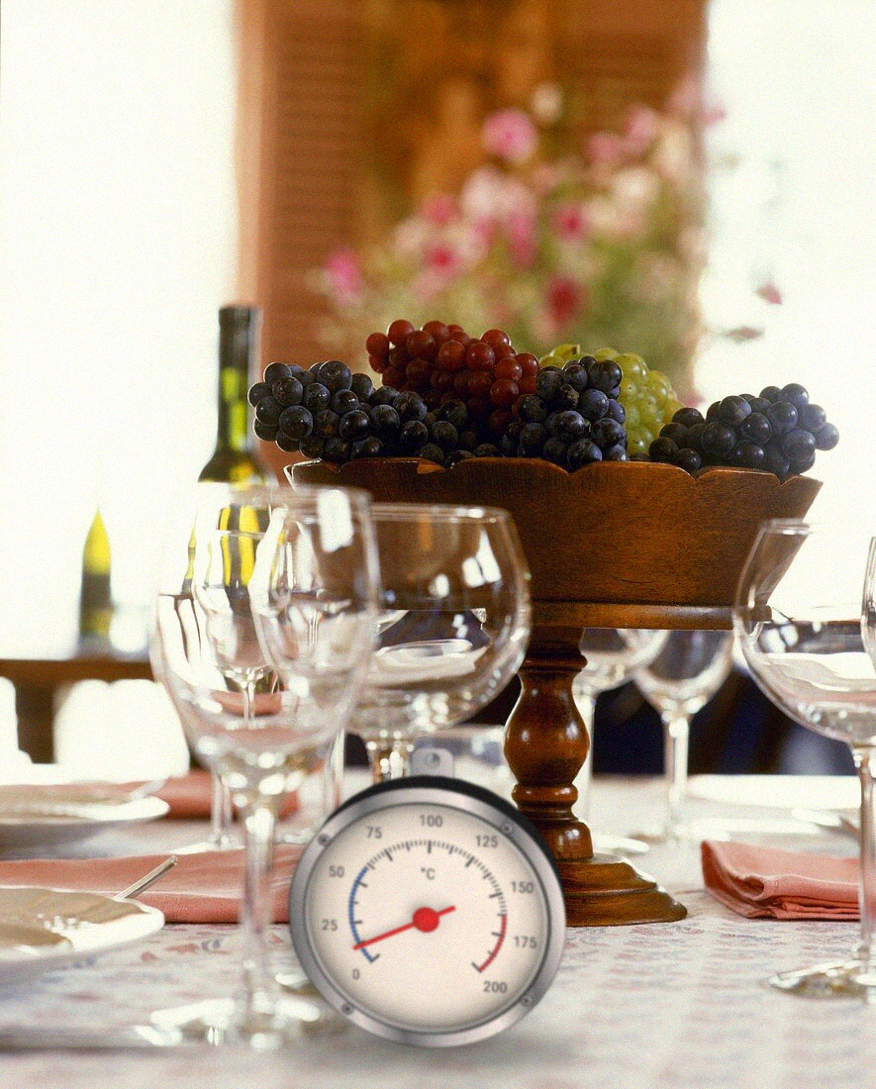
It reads 12.5,°C
